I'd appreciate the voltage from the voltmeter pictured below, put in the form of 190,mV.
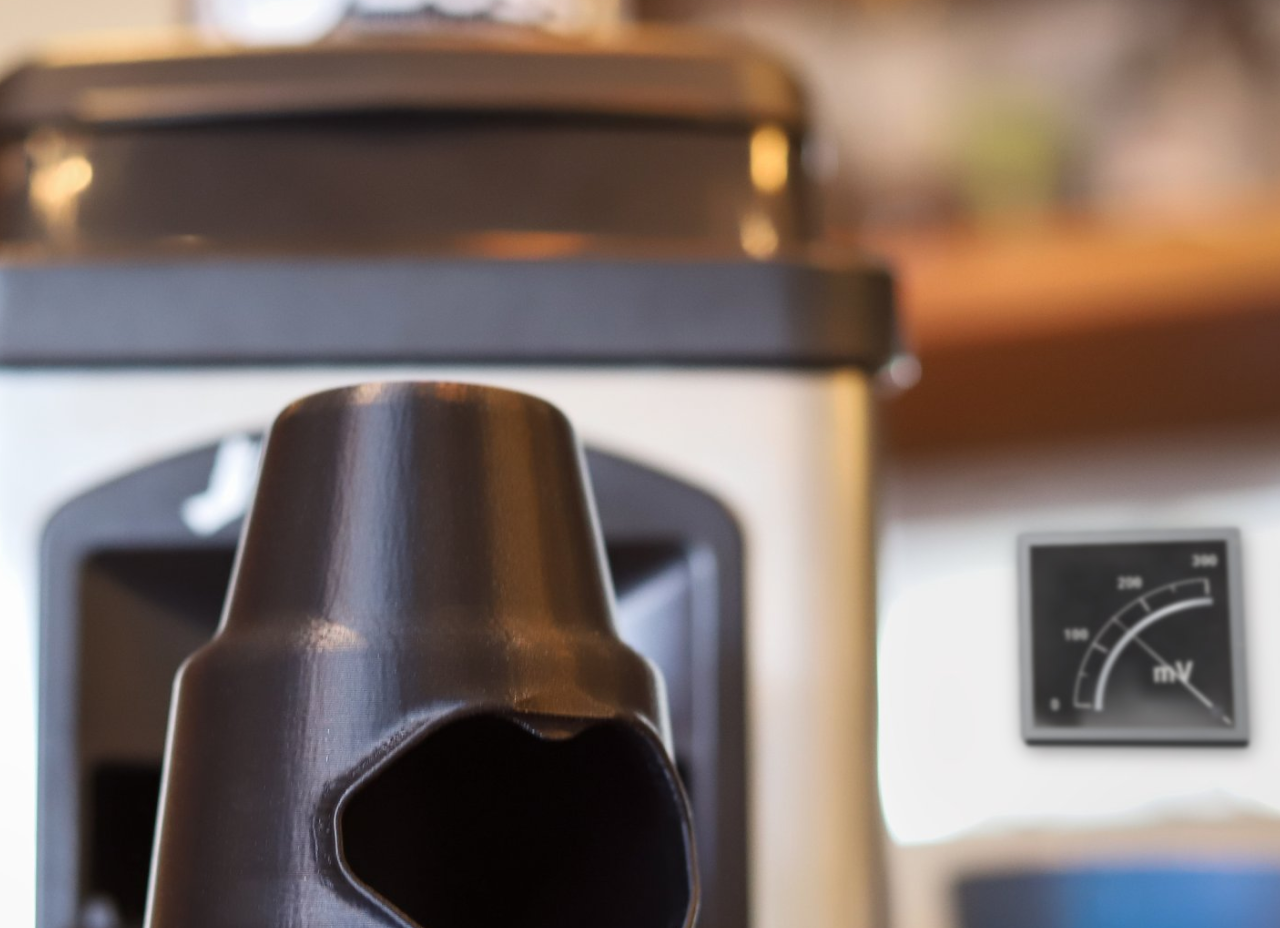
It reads 150,mV
